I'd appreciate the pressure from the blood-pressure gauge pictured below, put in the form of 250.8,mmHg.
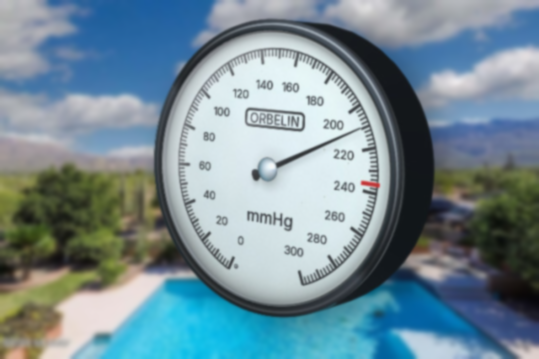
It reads 210,mmHg
